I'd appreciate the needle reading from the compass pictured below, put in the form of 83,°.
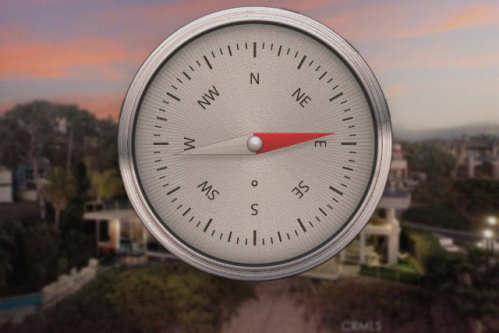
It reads 82.5,°
